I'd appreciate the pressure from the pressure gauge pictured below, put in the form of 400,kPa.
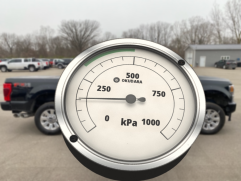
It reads 150,kPa
